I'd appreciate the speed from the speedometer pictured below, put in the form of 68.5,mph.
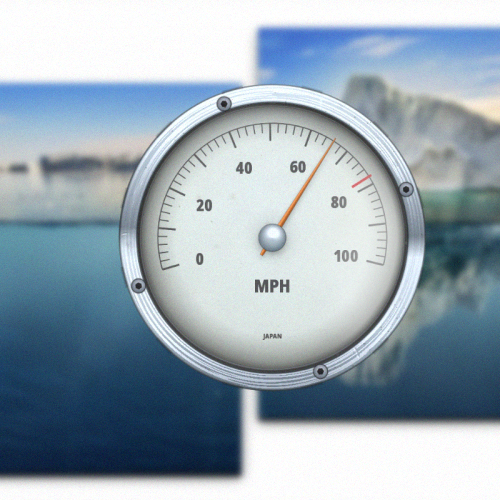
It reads 66,mph
